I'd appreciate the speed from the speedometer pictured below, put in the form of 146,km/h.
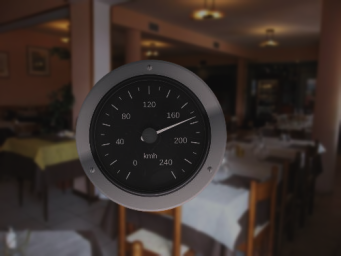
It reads 175,km/h
